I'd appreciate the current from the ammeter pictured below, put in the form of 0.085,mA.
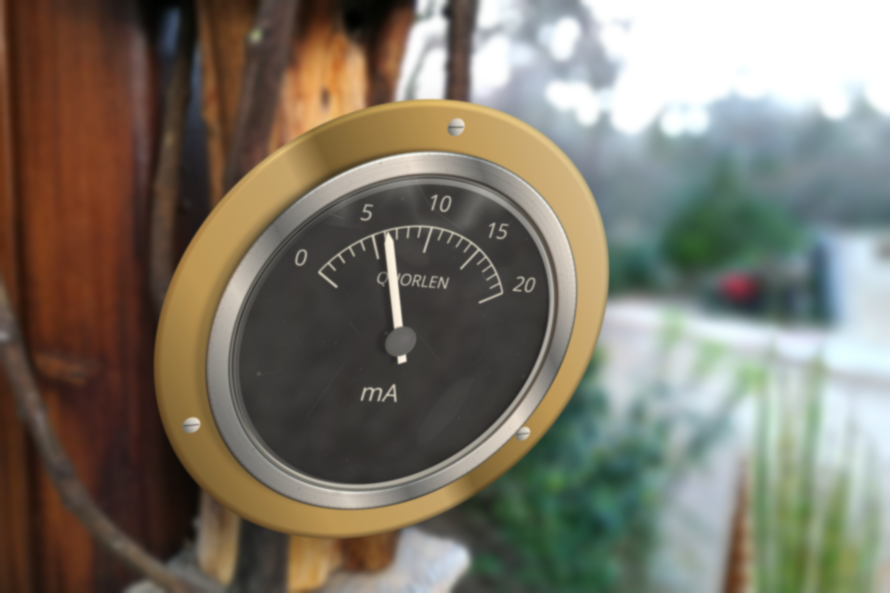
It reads 6,mA
